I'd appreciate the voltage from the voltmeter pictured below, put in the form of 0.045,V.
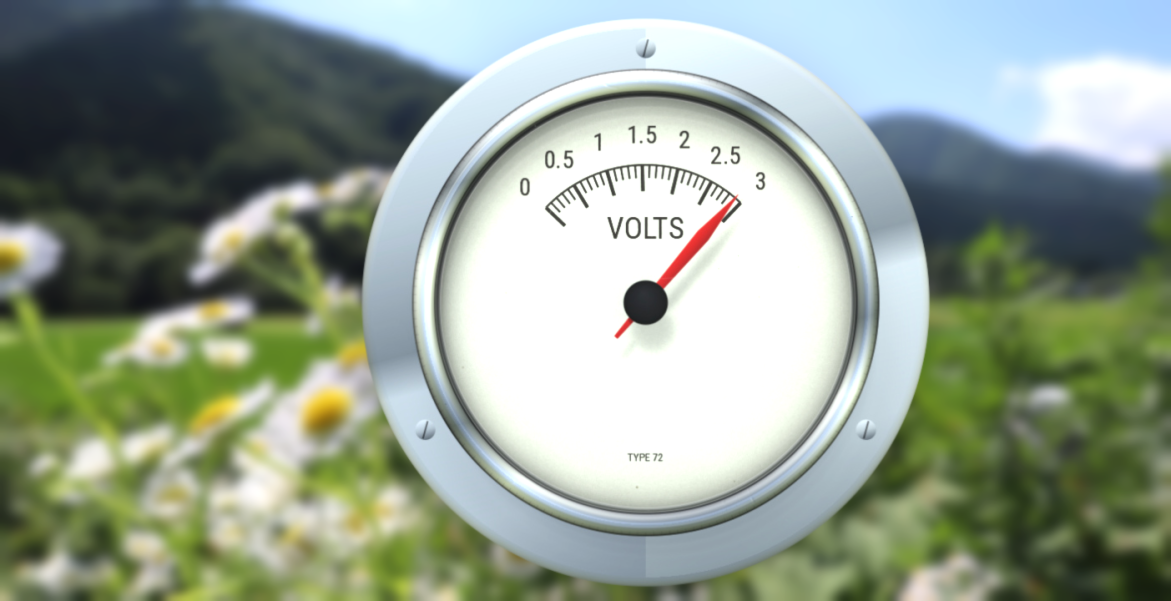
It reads 2.9,V
